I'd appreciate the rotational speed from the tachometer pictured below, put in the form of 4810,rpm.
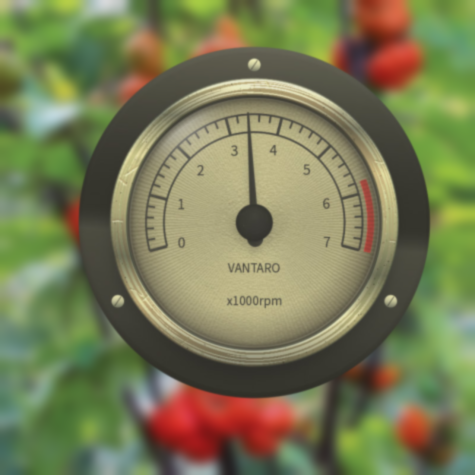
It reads 3400,rpm
